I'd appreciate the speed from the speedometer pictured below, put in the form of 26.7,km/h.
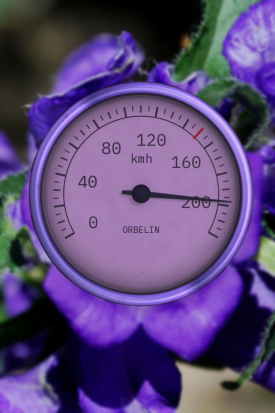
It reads 197.5,km/h
